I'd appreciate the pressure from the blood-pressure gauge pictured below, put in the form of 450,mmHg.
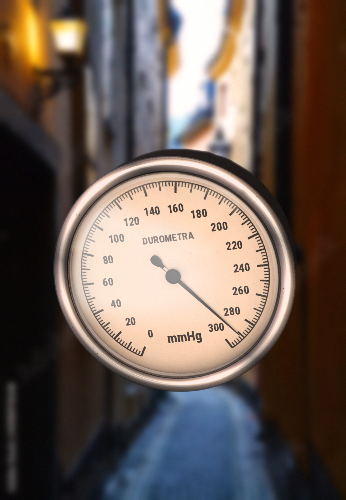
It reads 290,mmHg
